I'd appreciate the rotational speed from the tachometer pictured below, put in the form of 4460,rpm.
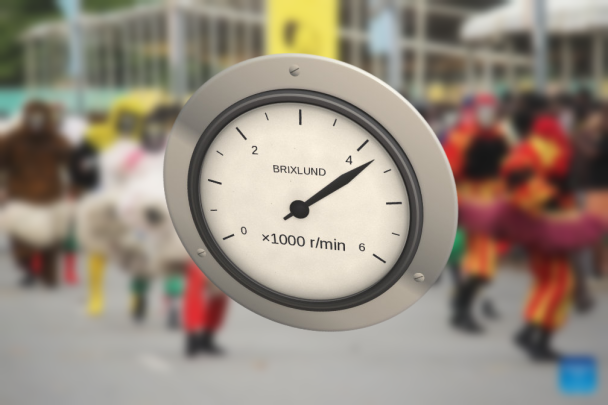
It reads 4250,rpm
